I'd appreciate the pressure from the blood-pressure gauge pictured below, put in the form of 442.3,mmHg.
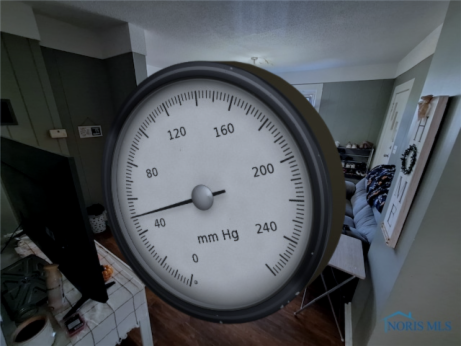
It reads 50,mmHg
